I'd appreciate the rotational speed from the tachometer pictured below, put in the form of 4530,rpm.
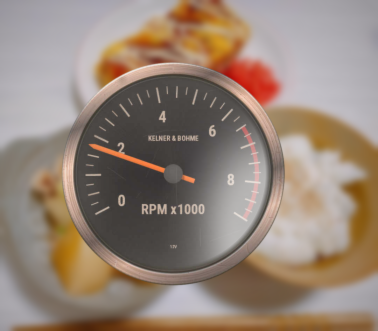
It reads 1750,rpm
